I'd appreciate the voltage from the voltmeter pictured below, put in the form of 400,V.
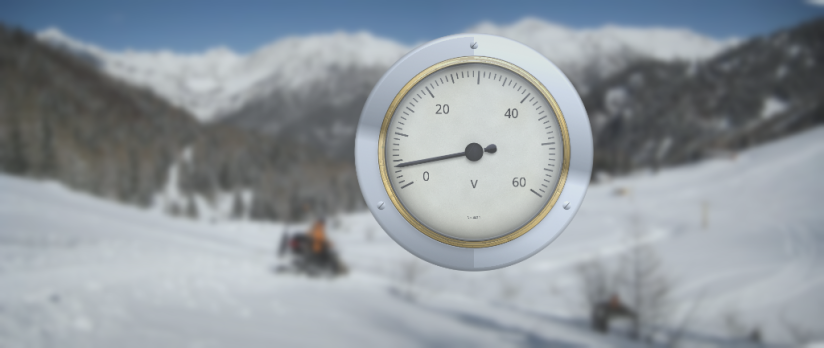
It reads 4,V
